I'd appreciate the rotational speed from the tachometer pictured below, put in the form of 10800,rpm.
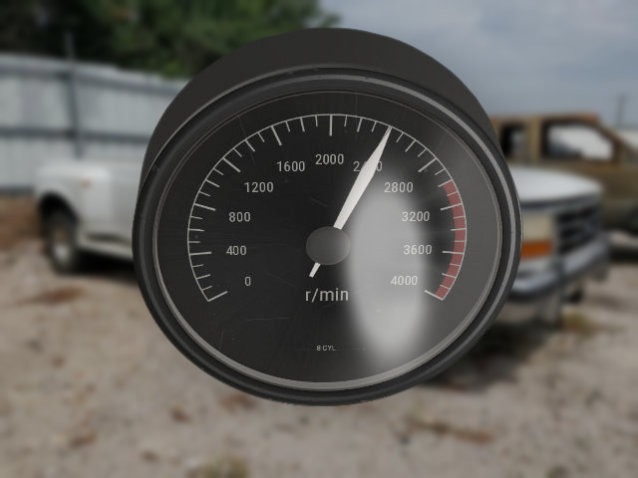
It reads 2400,rpm
